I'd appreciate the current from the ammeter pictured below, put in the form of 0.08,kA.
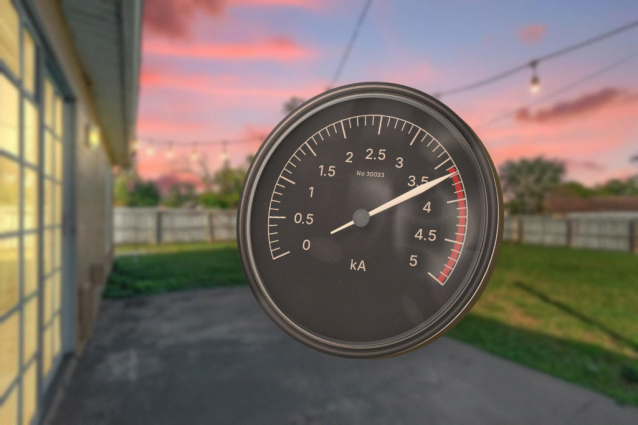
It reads 3.7,kA
